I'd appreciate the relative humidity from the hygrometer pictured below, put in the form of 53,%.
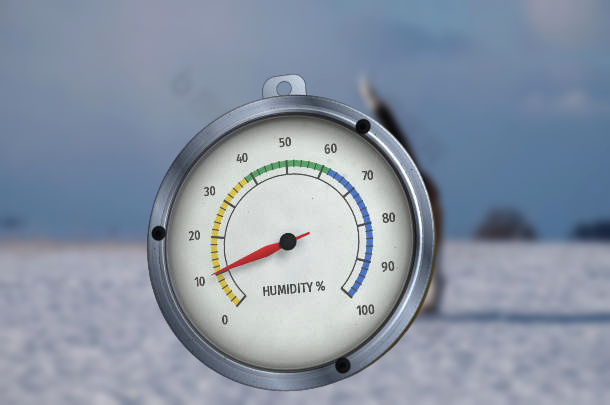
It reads 10,%
